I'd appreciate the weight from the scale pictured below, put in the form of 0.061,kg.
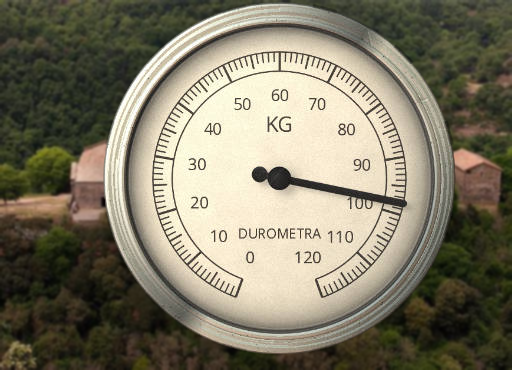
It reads 98,kg
